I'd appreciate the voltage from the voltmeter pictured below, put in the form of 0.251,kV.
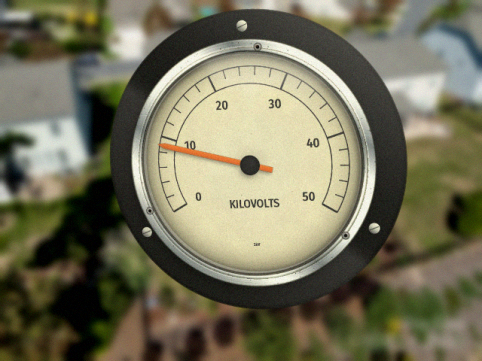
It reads 9,kV
